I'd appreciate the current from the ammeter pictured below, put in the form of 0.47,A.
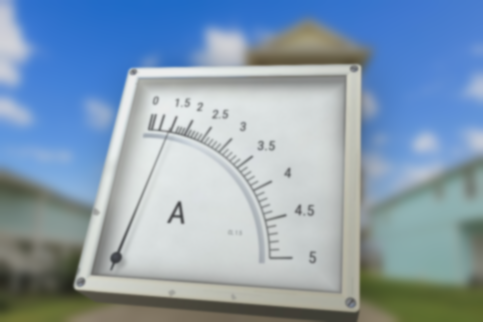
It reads 1.5,A
